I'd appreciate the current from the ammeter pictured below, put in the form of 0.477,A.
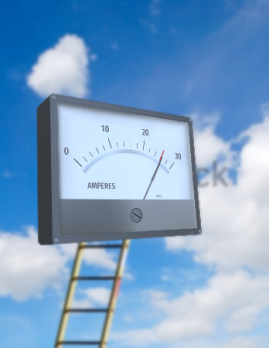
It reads 26,A
